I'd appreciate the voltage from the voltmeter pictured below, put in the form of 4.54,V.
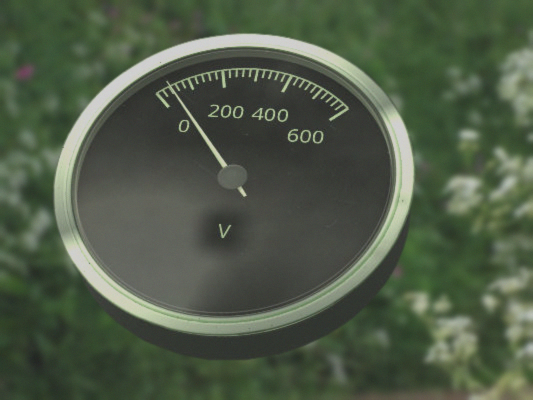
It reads 40,V
